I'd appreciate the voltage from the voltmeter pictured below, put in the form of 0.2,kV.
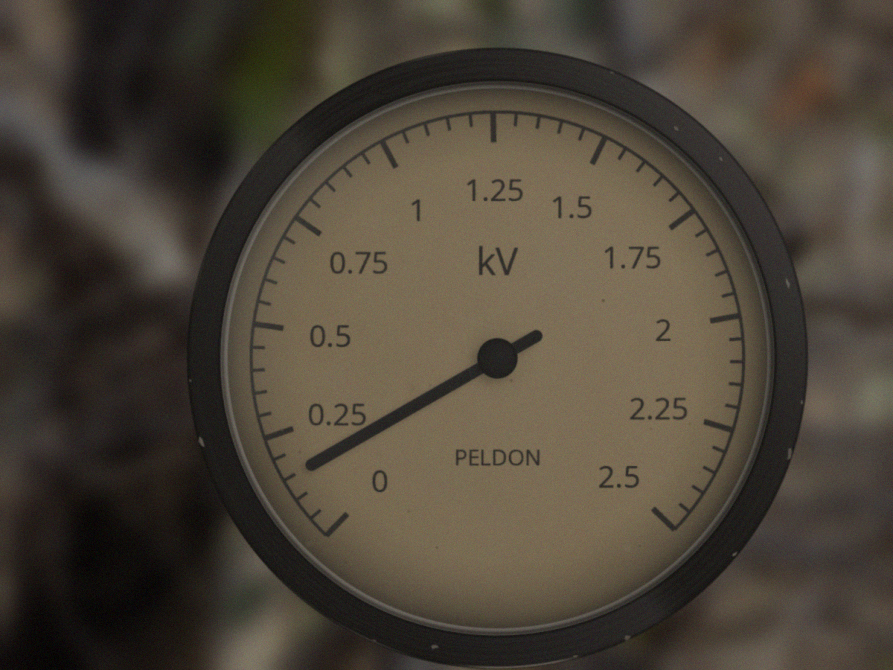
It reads 0.15,kV
